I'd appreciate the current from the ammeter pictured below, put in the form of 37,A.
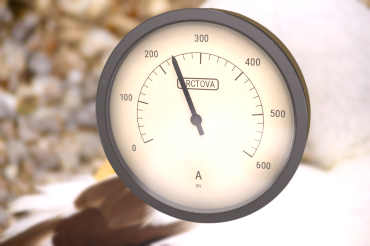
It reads 240,A
